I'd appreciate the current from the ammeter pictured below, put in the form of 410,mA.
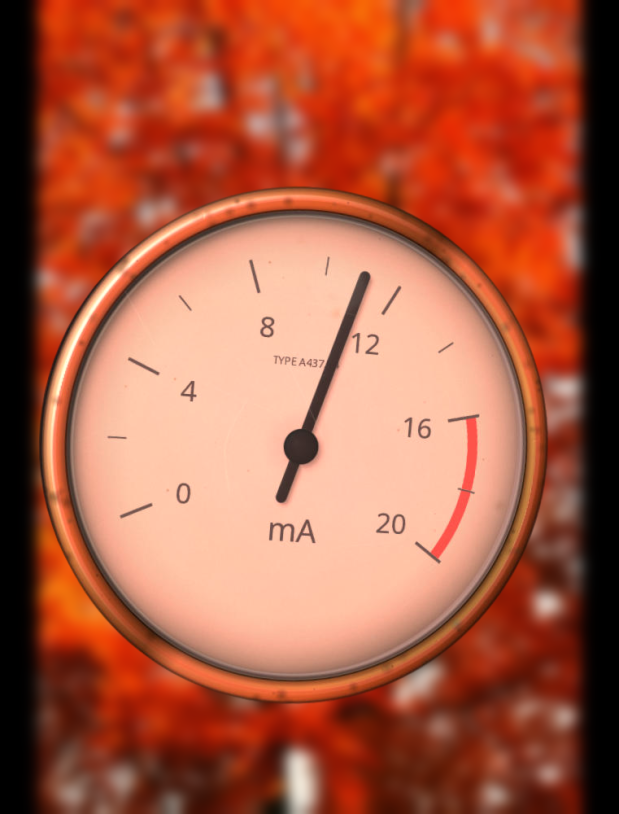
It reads 11,mA
